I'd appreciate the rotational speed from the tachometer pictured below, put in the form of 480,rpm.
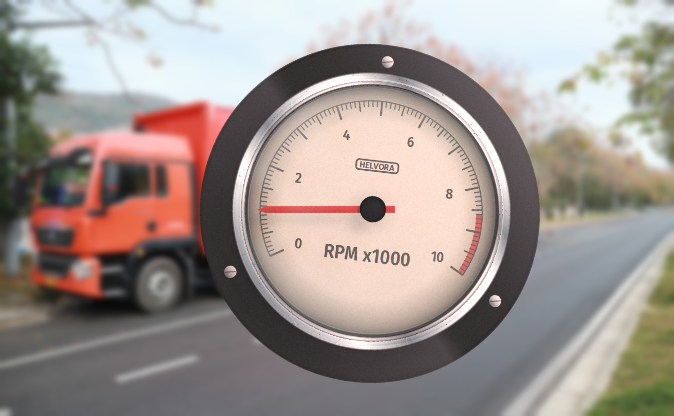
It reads 1000,rpm
